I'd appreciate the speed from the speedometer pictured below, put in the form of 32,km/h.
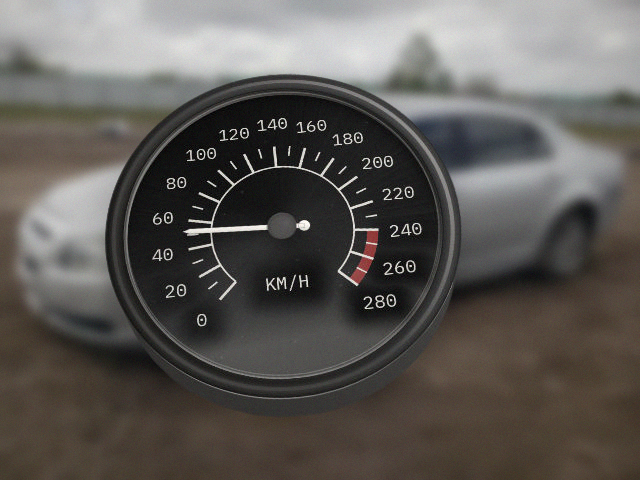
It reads 50,km/h
